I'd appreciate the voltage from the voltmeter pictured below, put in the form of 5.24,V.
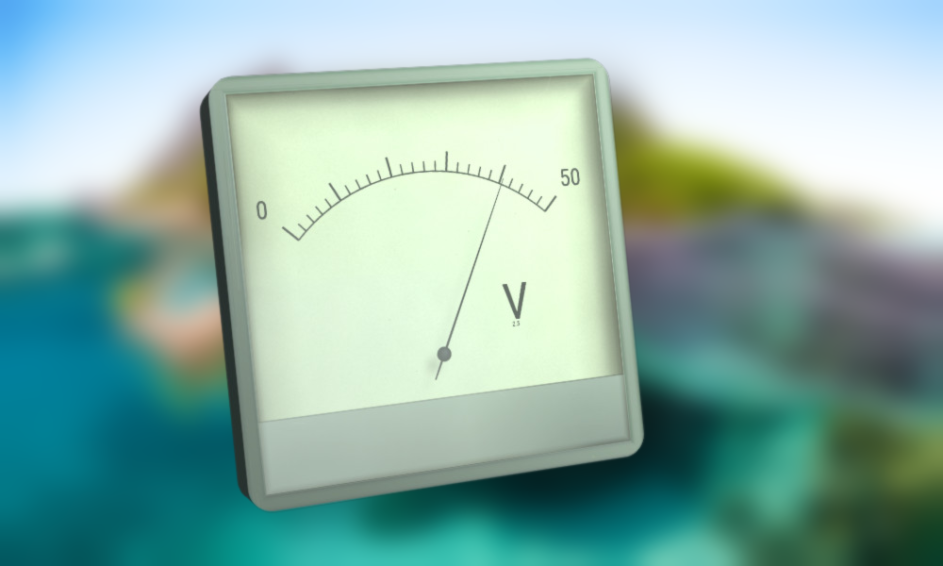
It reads 40,V
